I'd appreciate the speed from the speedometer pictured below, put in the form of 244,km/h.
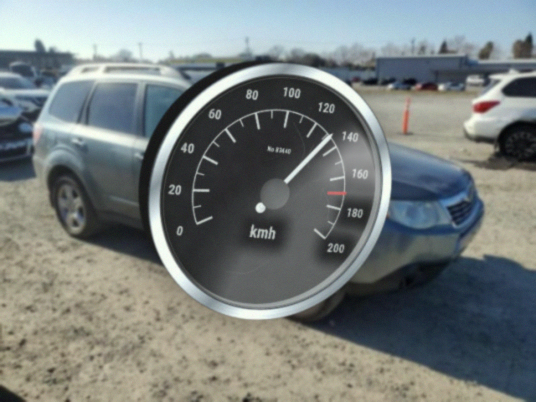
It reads 130,km/h
